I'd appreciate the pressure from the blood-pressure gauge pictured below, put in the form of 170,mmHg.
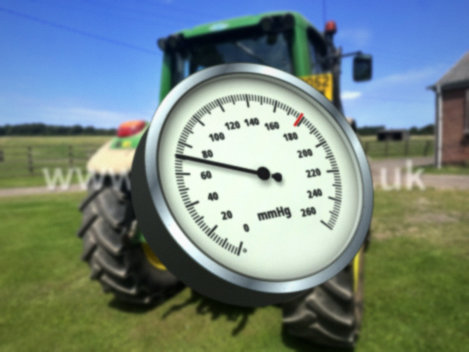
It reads 70,mmHg
